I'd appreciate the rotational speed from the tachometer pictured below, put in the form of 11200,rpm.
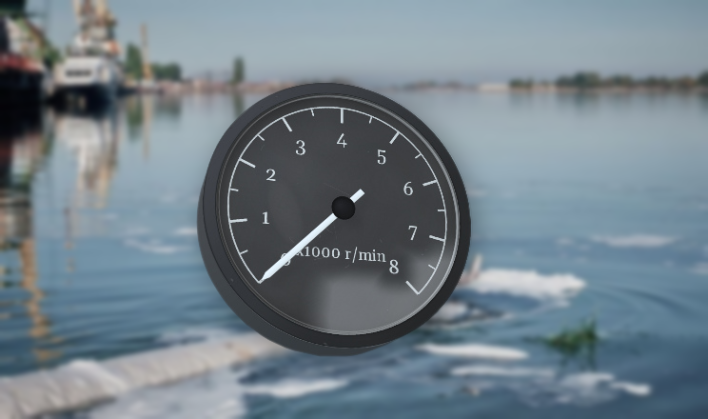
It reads 0,rpm
